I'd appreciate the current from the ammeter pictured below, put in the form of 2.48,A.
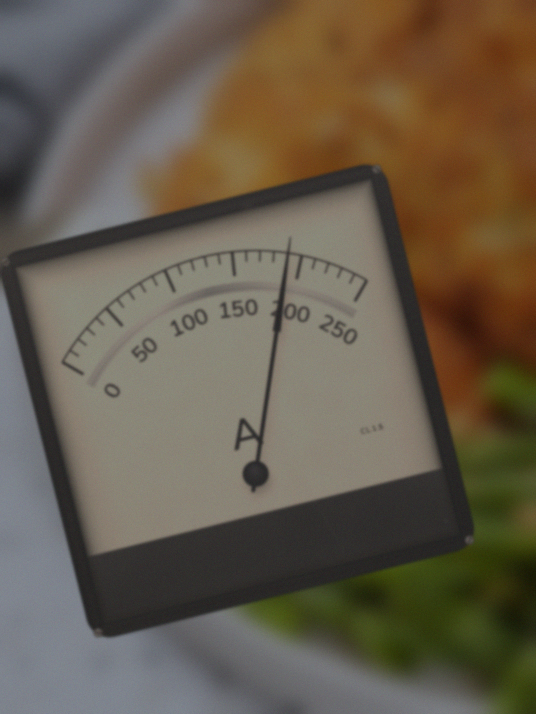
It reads 190,A
